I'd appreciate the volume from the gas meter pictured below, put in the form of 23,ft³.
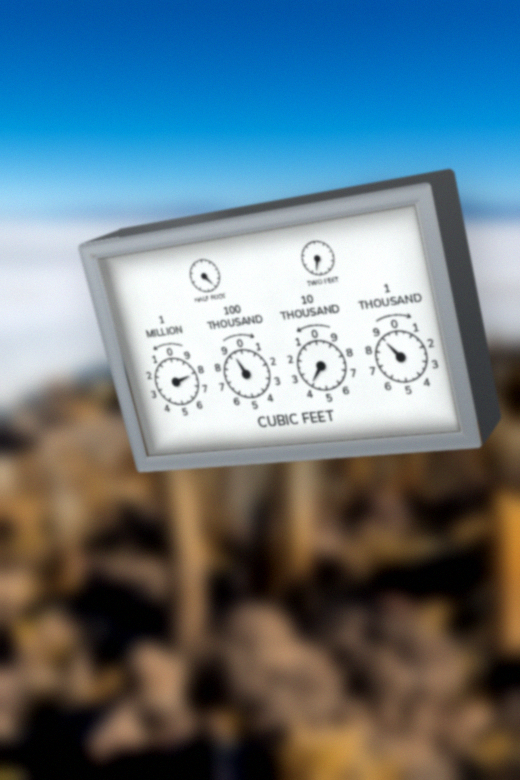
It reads 793900,ft³
